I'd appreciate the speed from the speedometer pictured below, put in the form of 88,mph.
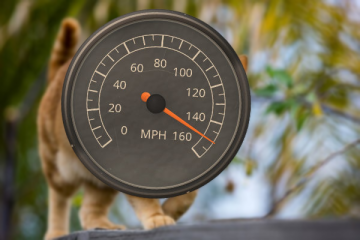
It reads 150,mph
